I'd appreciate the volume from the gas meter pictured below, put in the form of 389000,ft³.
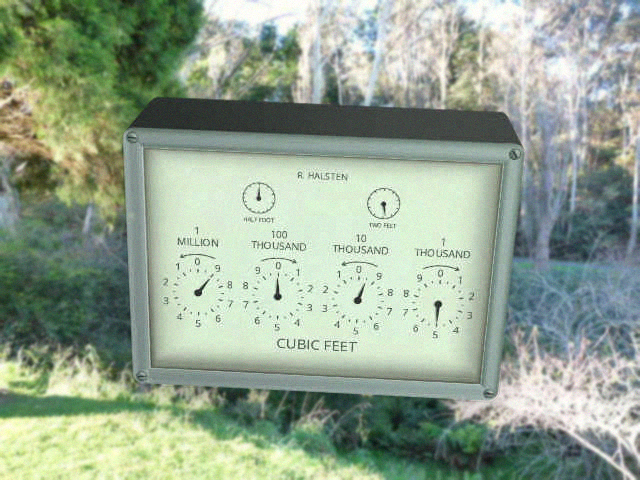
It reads 899500,ft³
